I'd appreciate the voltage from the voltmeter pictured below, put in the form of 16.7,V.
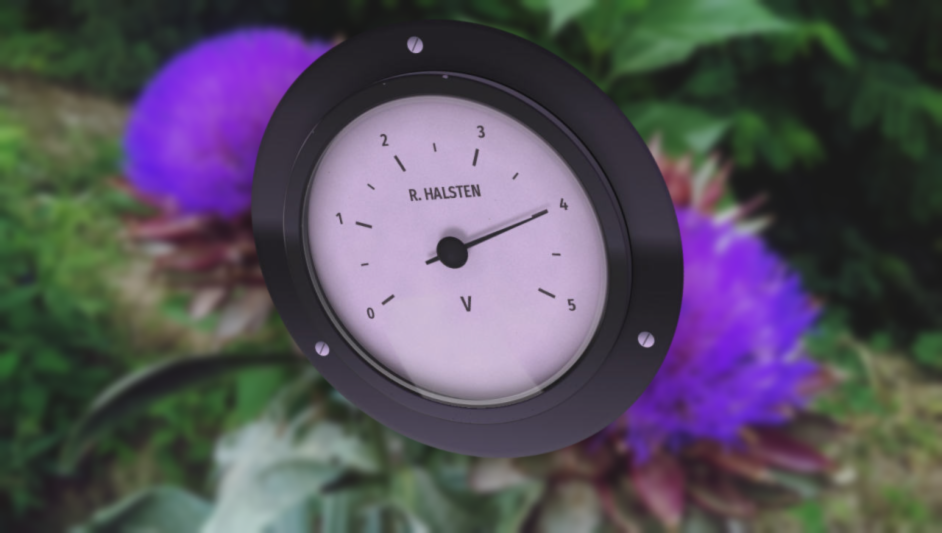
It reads 4,V
